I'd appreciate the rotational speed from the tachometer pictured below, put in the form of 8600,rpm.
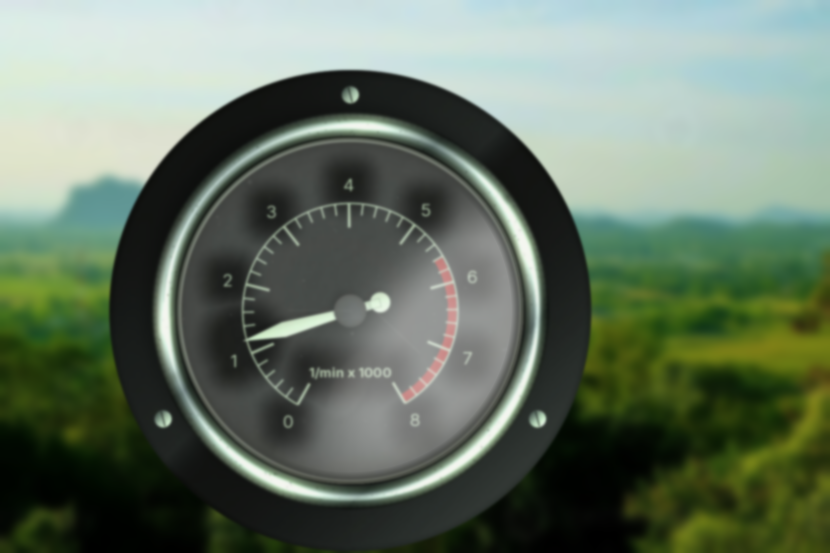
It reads 1200,rpm
